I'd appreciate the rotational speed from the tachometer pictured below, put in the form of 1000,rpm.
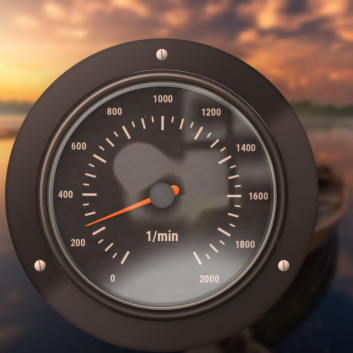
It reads 250,rpm
